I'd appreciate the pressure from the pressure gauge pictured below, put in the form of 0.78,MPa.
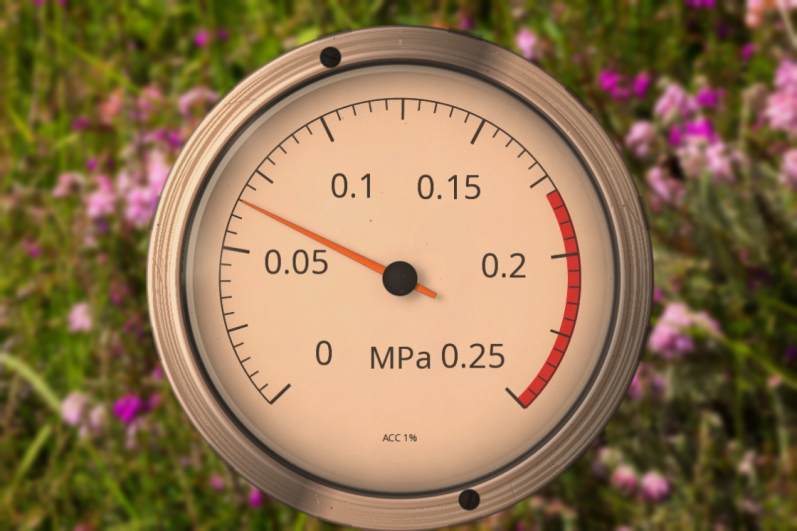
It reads 0.065,MPa
